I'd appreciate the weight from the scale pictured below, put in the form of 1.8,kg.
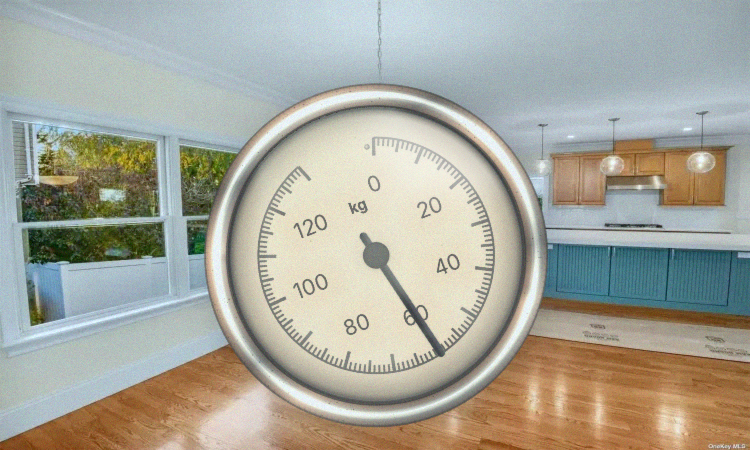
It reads 60,kg
